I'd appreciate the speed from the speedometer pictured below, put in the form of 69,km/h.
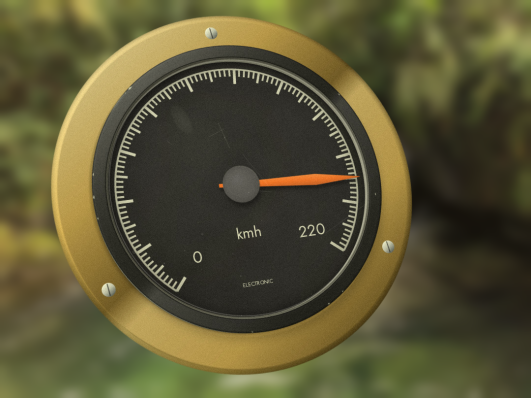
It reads 190,km/h
